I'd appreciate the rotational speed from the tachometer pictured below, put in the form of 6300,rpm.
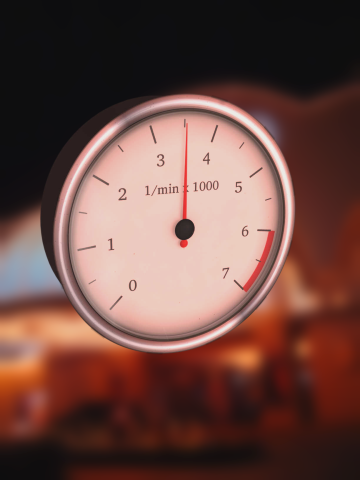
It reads 3500,rpm
